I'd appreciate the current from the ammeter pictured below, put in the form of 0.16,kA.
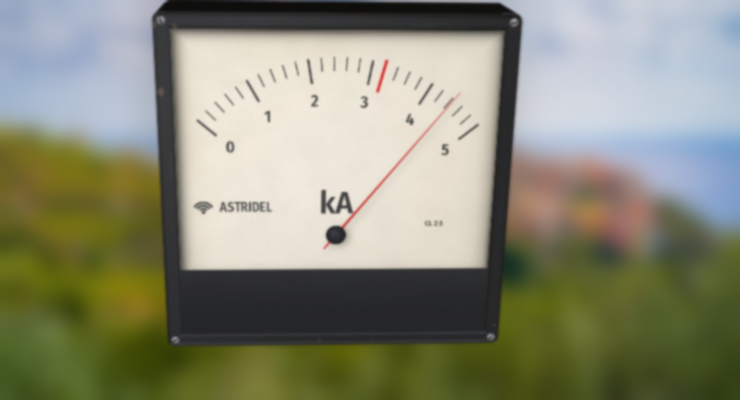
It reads 4.4,kA
